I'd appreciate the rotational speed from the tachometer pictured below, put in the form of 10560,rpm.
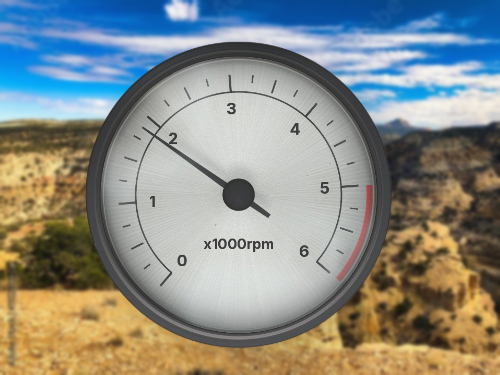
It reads 1875,rpm
